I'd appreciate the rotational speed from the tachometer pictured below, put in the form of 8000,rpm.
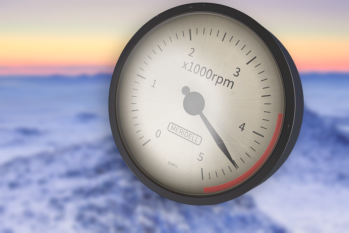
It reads 4500,rpm
